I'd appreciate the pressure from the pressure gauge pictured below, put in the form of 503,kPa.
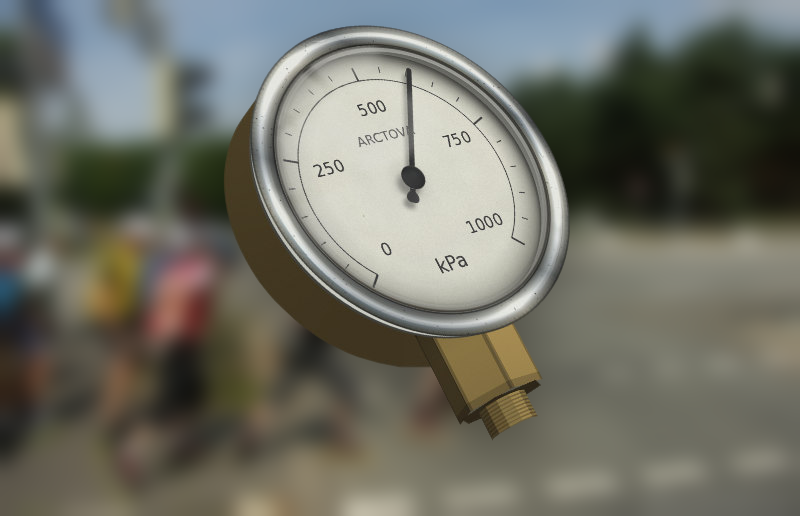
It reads 600,kPa
